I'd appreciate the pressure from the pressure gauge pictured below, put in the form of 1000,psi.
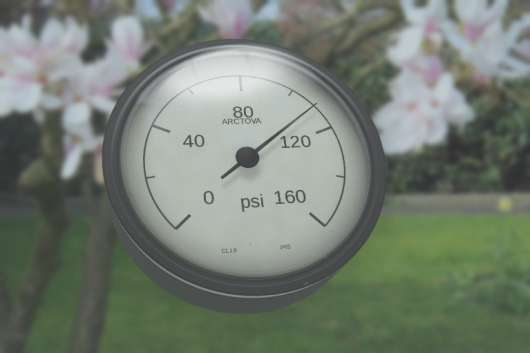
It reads 110,psi
